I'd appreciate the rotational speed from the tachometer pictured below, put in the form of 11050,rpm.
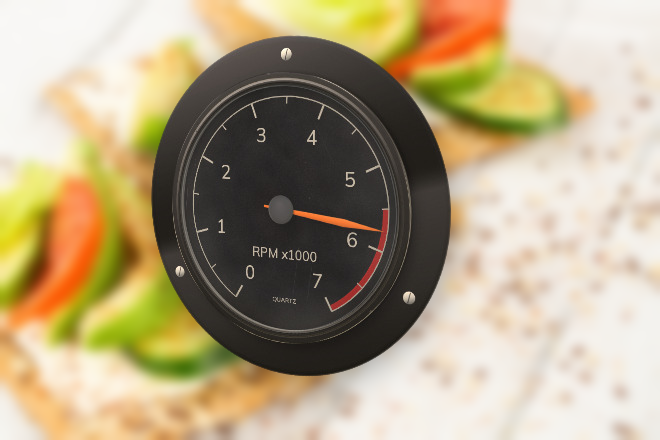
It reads 5750,rpm
